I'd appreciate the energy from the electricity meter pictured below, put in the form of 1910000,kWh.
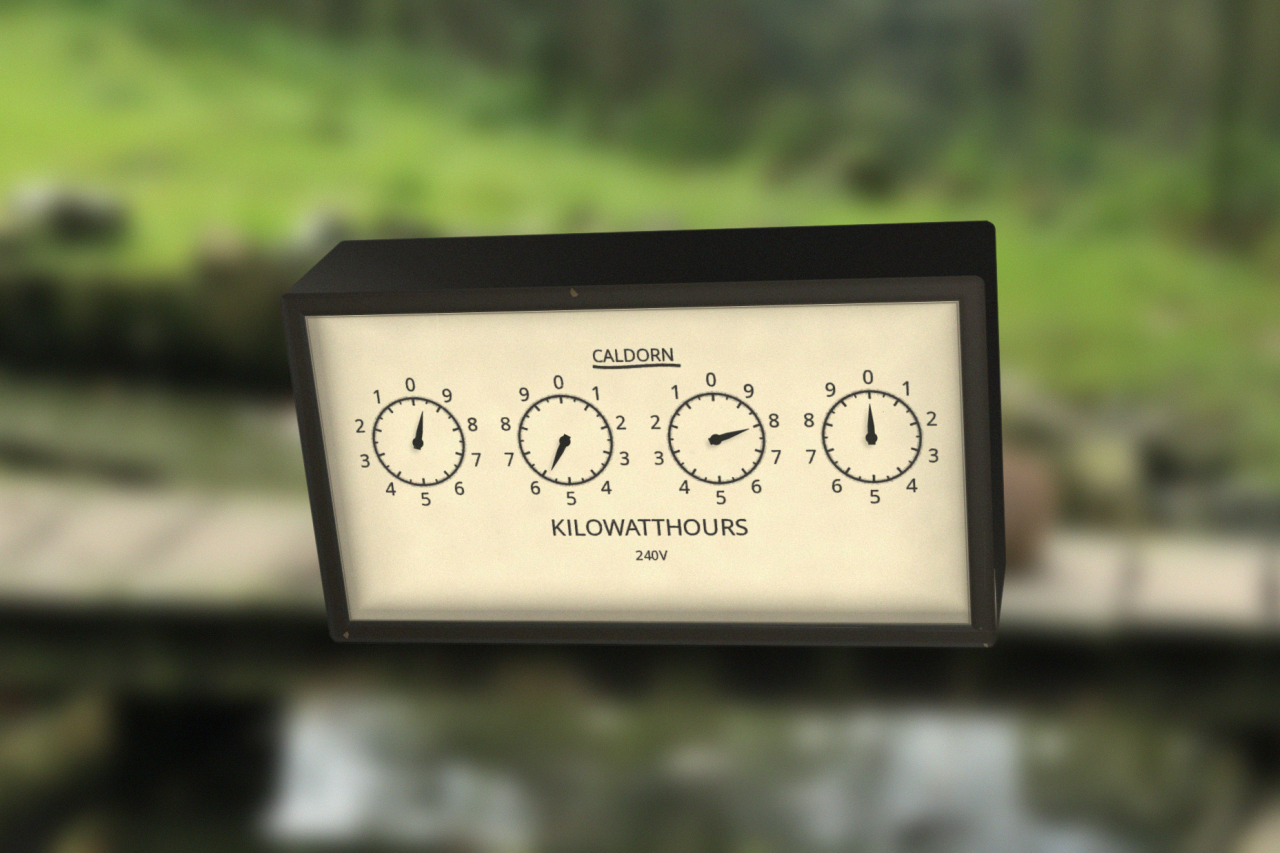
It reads 9580,kWh
